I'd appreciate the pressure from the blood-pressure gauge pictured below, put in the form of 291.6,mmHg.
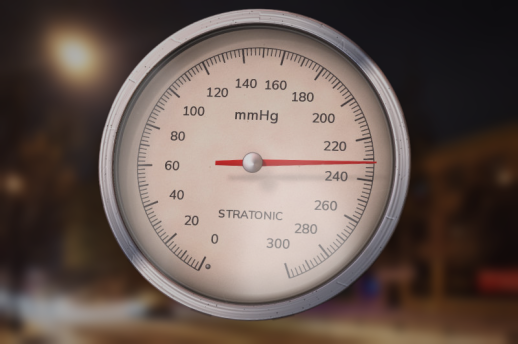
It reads 232,mmHg
